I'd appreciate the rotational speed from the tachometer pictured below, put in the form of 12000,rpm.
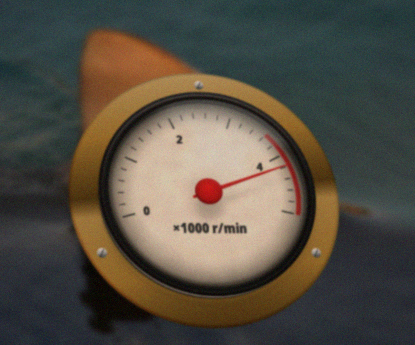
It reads 4200,rpm
